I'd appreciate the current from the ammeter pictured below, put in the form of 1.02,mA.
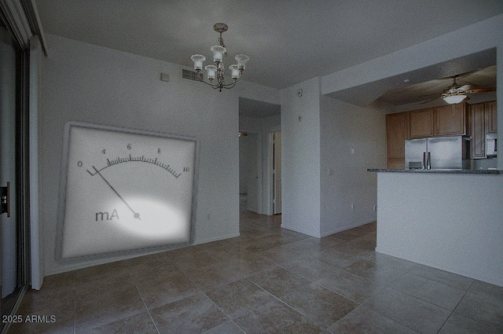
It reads 2,mA
